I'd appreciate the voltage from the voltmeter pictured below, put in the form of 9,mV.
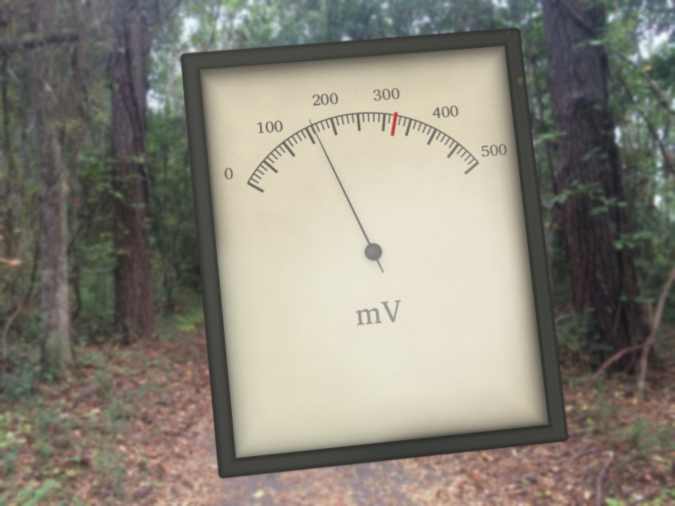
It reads 160,mV
